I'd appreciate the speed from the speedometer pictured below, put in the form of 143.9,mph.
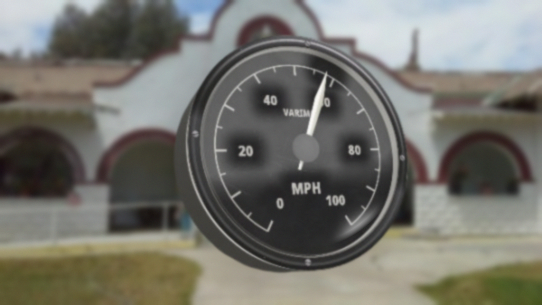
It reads 57.5,mph
